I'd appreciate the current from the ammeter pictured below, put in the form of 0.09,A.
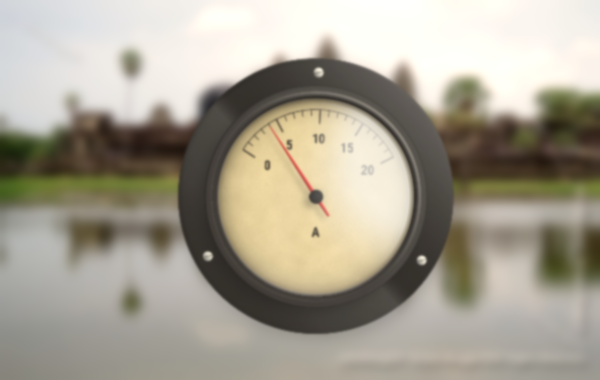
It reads 4,A
